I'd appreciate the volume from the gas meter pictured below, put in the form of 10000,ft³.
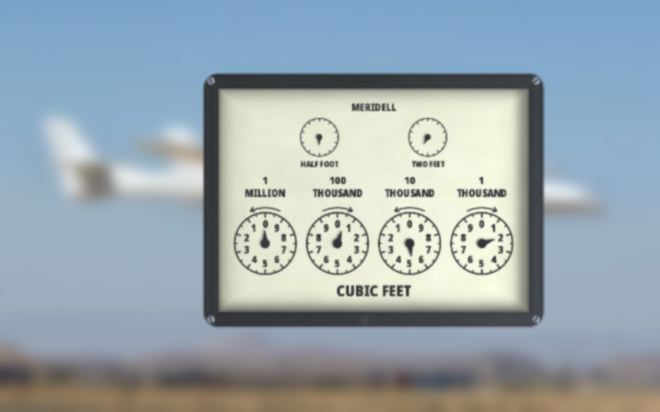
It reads 5200,ft³
